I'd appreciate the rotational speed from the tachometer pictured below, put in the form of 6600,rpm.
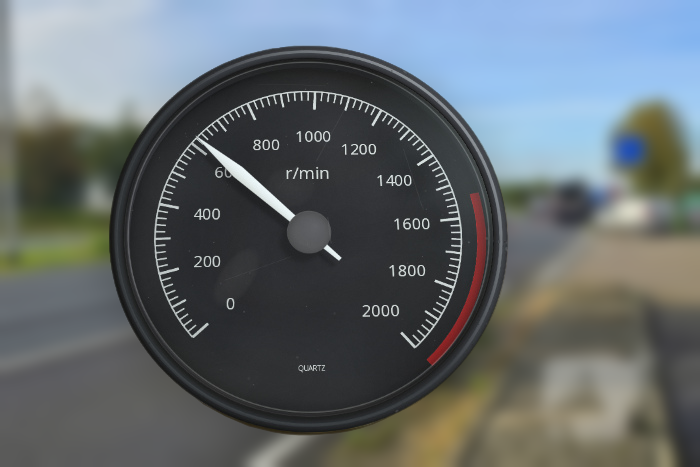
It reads 620,rpm
